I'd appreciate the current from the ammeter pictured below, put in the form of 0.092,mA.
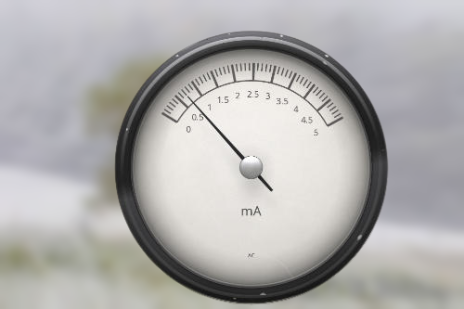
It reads 0.7,mA
